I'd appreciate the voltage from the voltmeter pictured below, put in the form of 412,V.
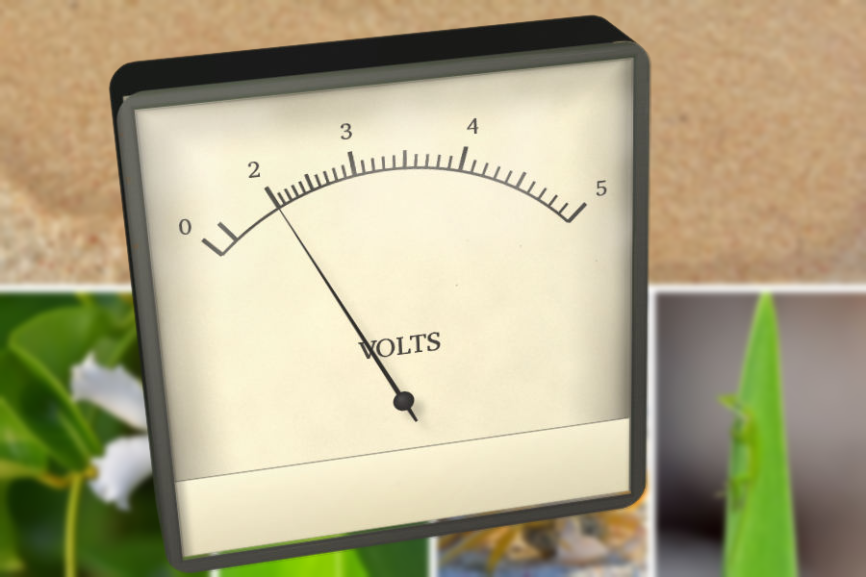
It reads 2,V
